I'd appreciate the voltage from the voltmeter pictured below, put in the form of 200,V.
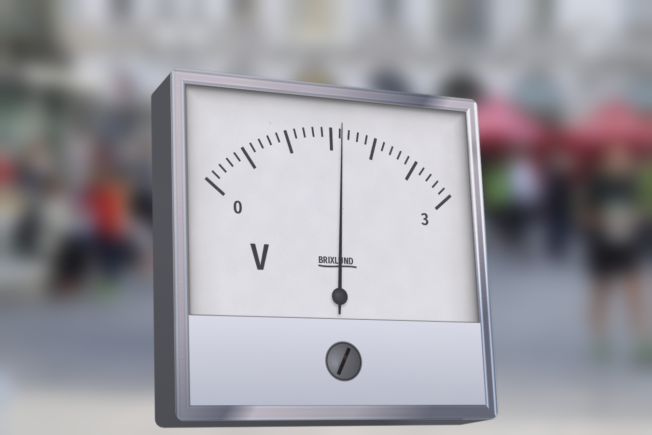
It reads 1.6,V
